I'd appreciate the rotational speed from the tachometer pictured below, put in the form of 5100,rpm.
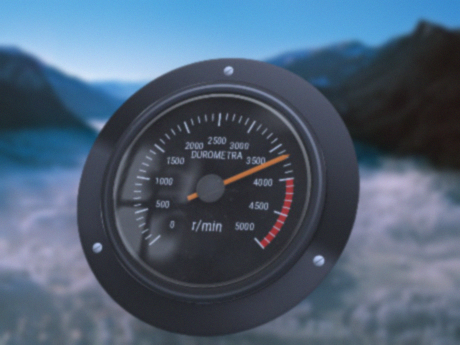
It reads 3700,rpm
